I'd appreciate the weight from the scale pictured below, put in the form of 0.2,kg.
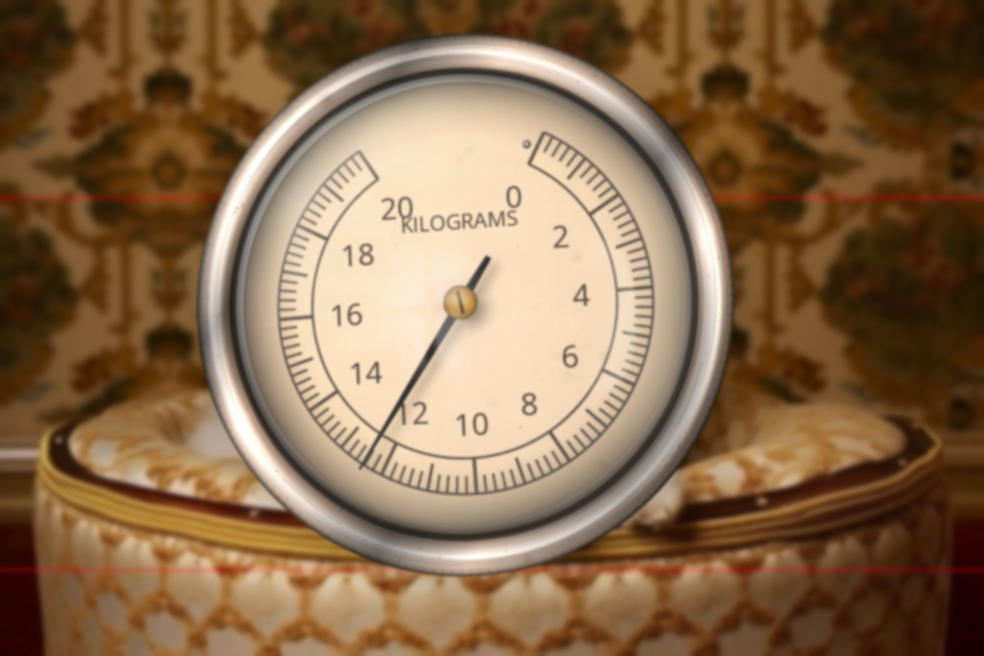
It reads 12.4,kg
